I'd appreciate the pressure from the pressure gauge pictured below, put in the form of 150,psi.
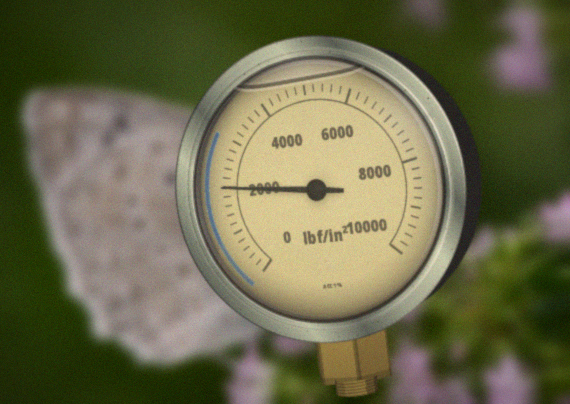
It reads 2000,psi
